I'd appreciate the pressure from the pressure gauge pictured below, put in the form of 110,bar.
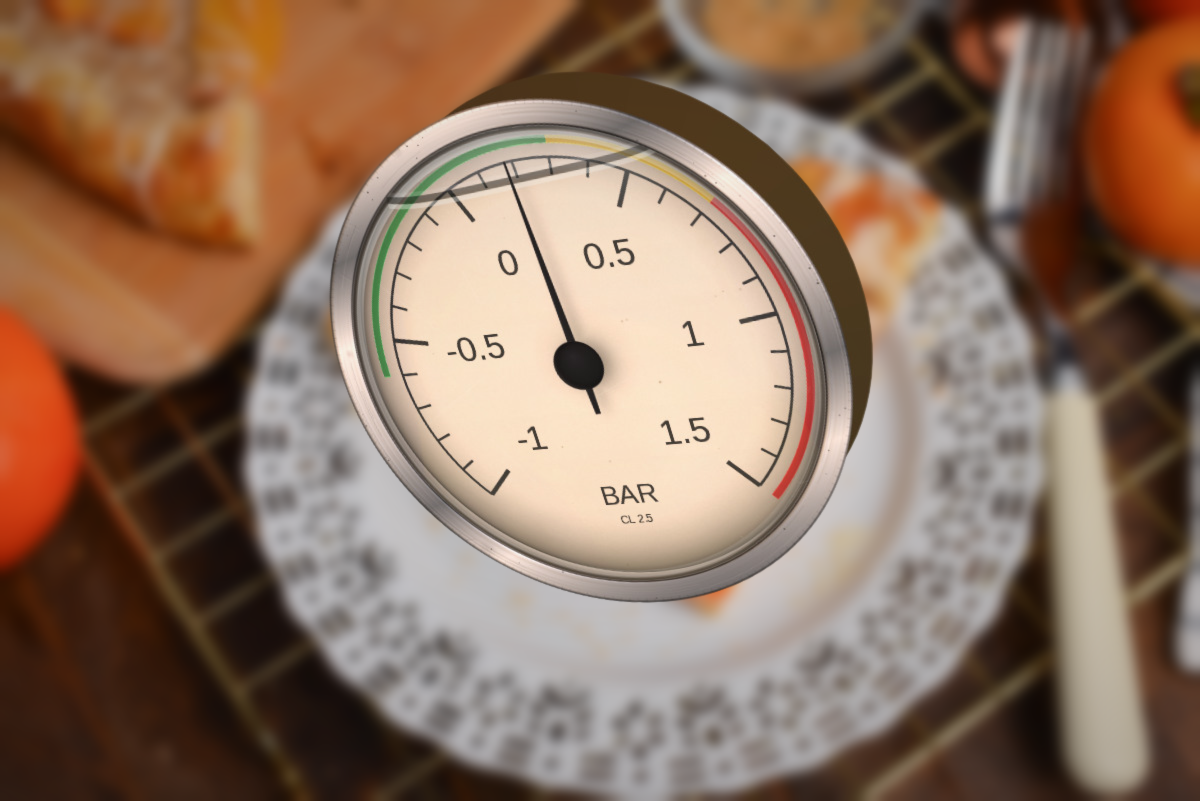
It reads 0.2,bar
